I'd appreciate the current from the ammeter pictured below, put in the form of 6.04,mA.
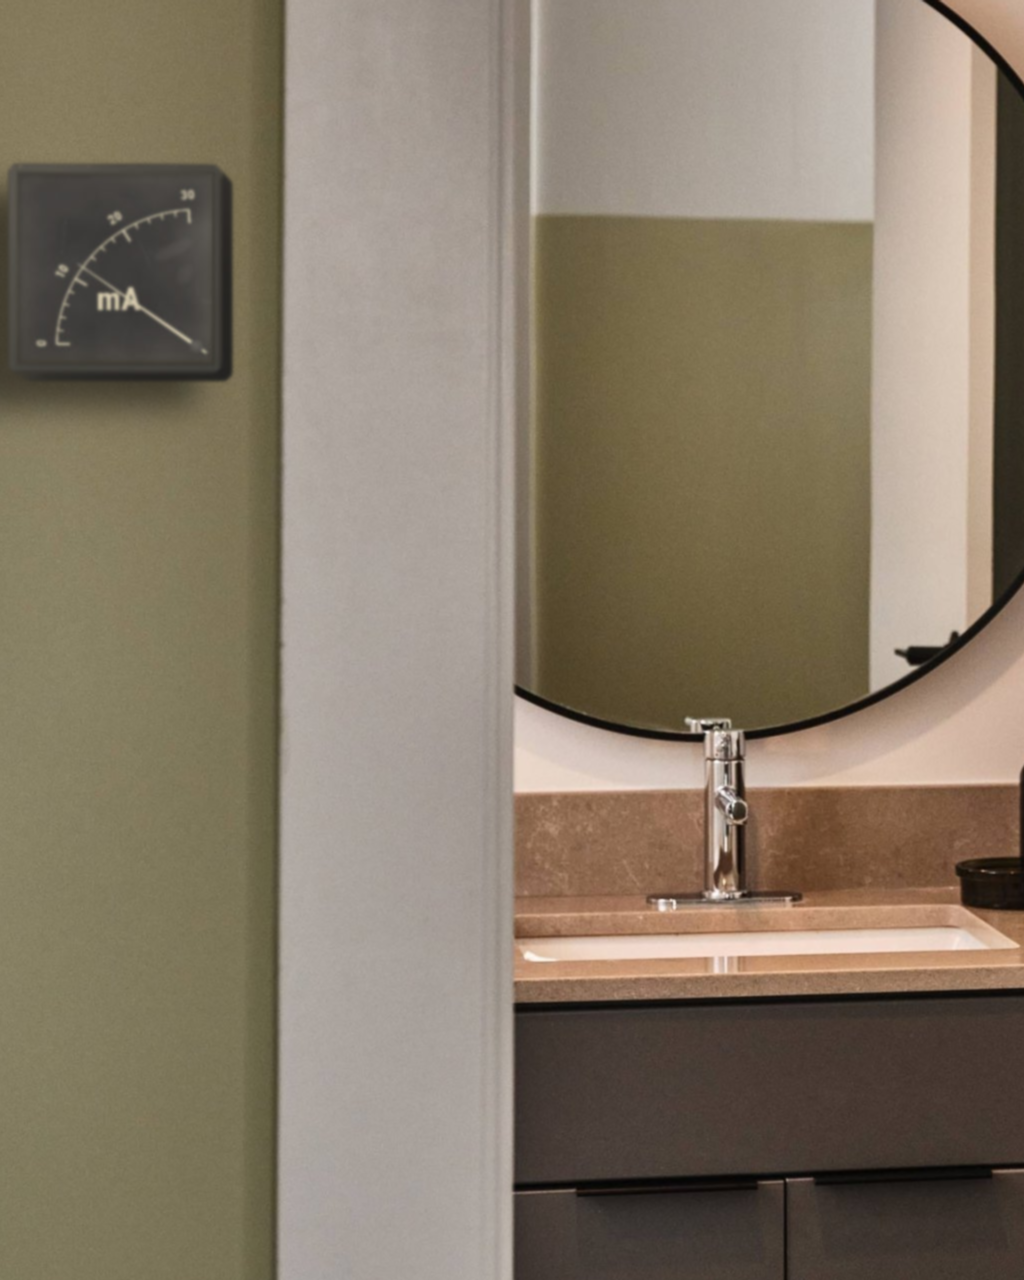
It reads 12,mA
